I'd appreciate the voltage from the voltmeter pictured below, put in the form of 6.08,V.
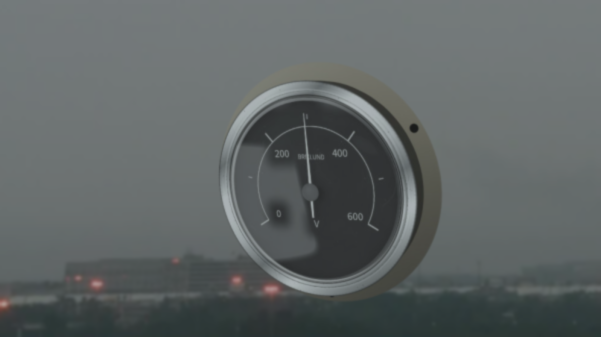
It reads 300,V
